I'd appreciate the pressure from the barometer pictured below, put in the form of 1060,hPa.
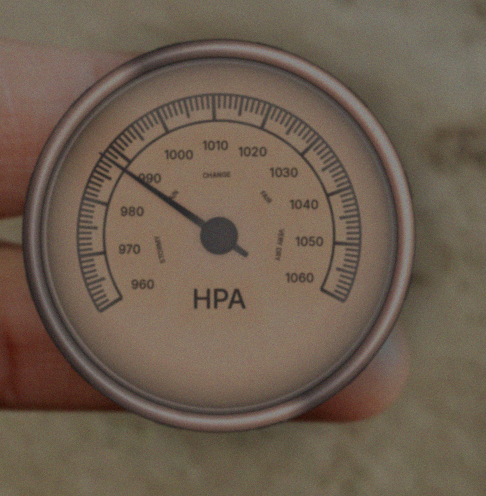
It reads 988,hPa
